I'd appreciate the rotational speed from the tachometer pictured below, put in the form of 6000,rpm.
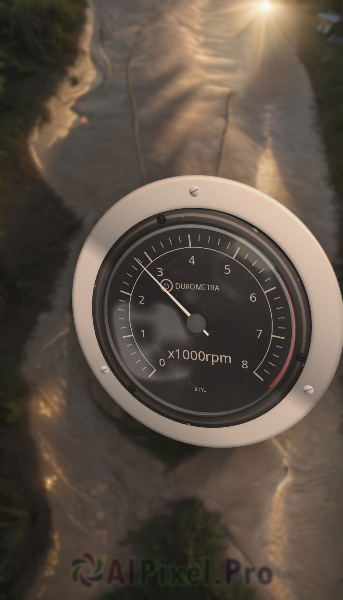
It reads 2800,rpm
